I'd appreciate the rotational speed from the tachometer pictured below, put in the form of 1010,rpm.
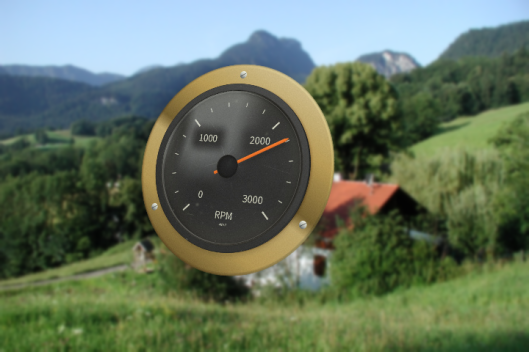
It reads 2200,rpm
